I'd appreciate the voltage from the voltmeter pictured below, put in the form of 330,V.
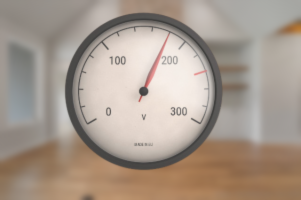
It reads 180,V
